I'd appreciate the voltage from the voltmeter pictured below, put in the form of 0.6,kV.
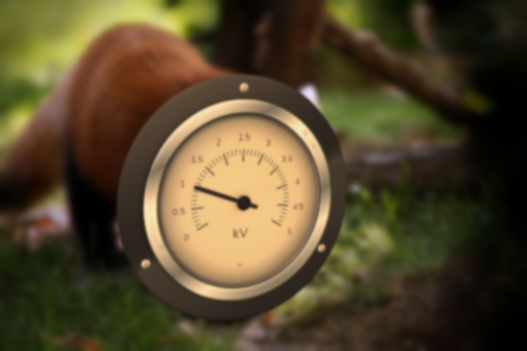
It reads 1,kV
